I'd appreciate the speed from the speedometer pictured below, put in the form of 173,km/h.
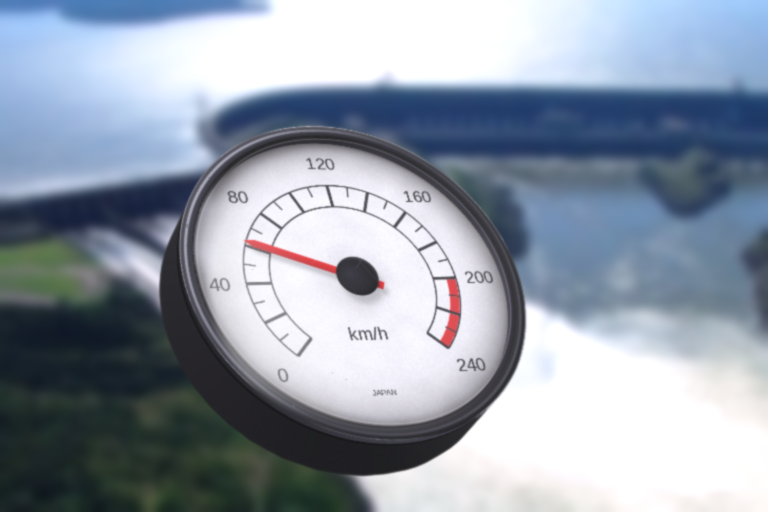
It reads 60,km/h
